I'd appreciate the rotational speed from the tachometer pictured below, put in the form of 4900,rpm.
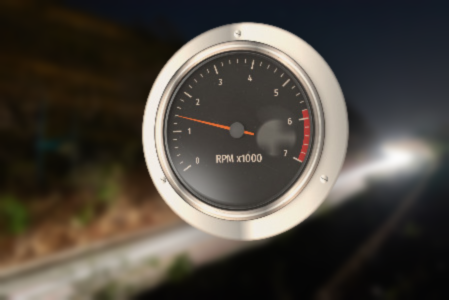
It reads 1400,rpm
